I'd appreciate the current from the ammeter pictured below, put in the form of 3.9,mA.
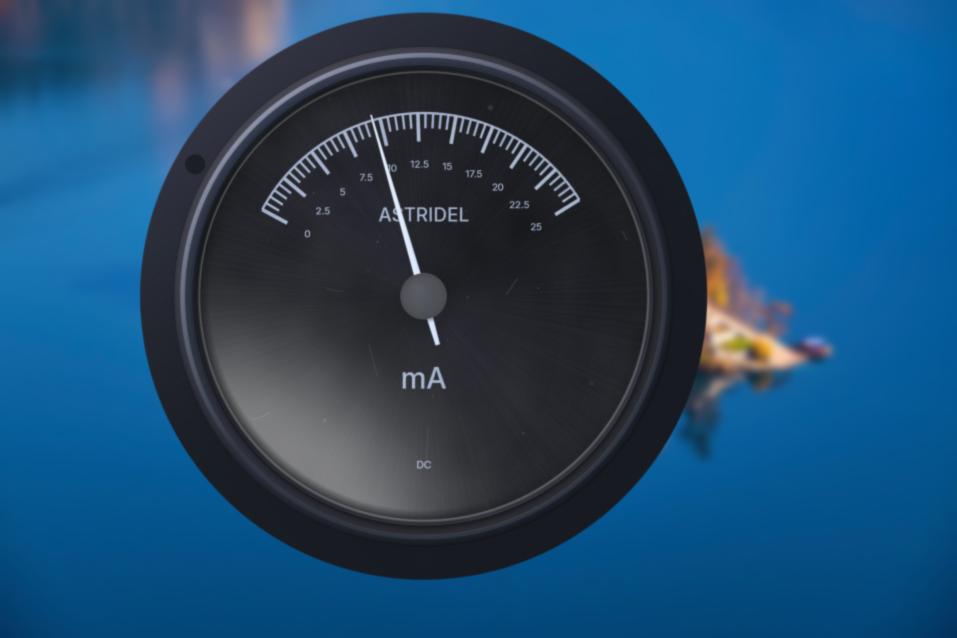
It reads 9.5,mA
